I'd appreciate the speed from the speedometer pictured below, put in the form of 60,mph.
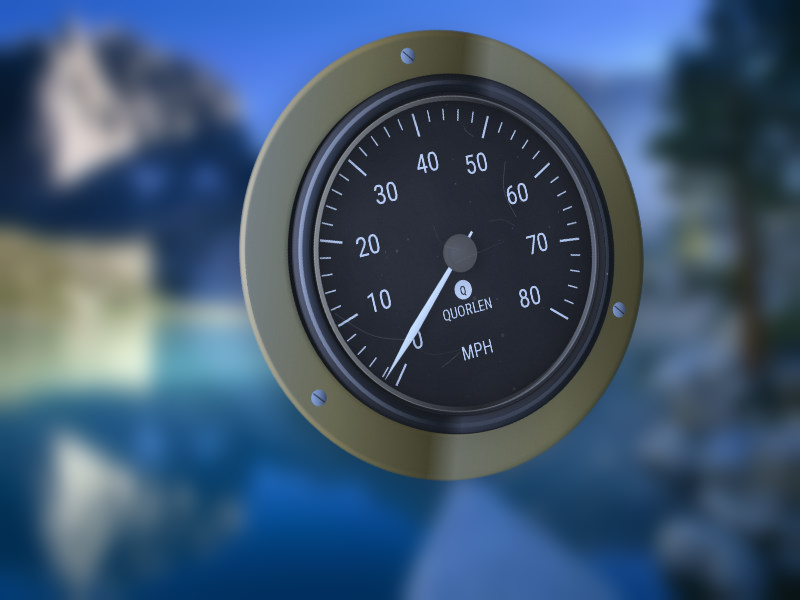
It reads 2,mph
